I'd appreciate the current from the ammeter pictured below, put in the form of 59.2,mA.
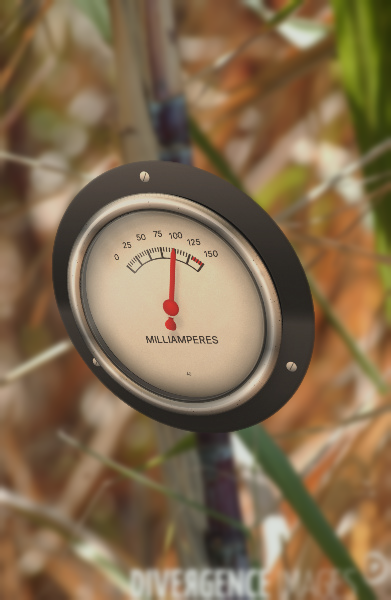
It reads 100,mA
